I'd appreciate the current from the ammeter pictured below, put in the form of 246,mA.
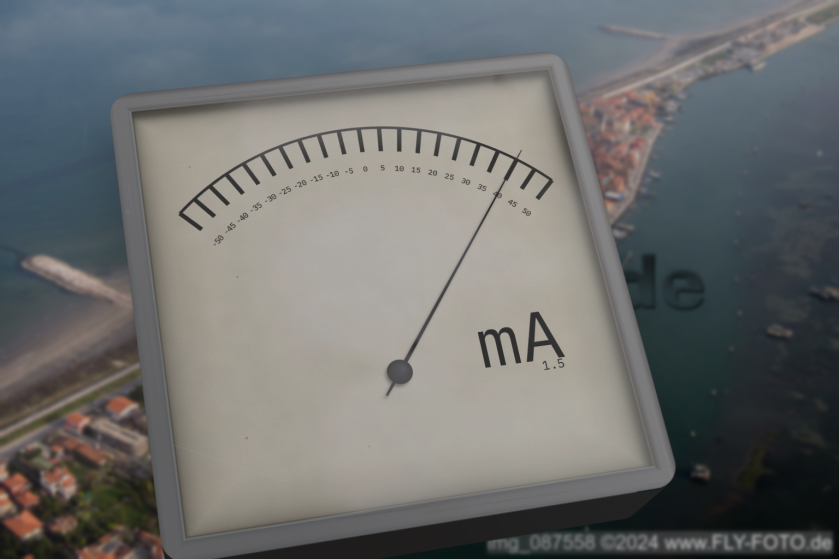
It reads 40,mA
